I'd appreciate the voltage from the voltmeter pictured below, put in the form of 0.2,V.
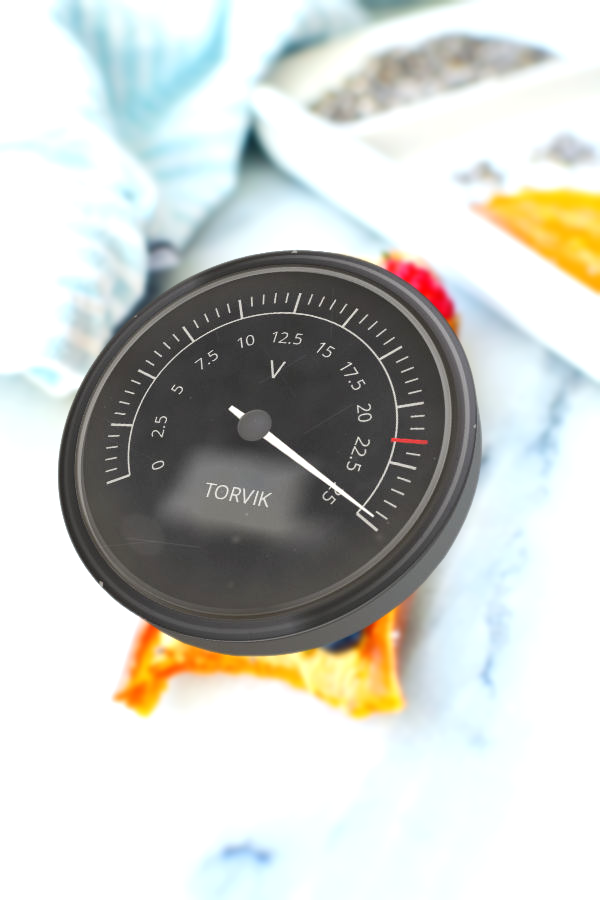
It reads 24.75,V
